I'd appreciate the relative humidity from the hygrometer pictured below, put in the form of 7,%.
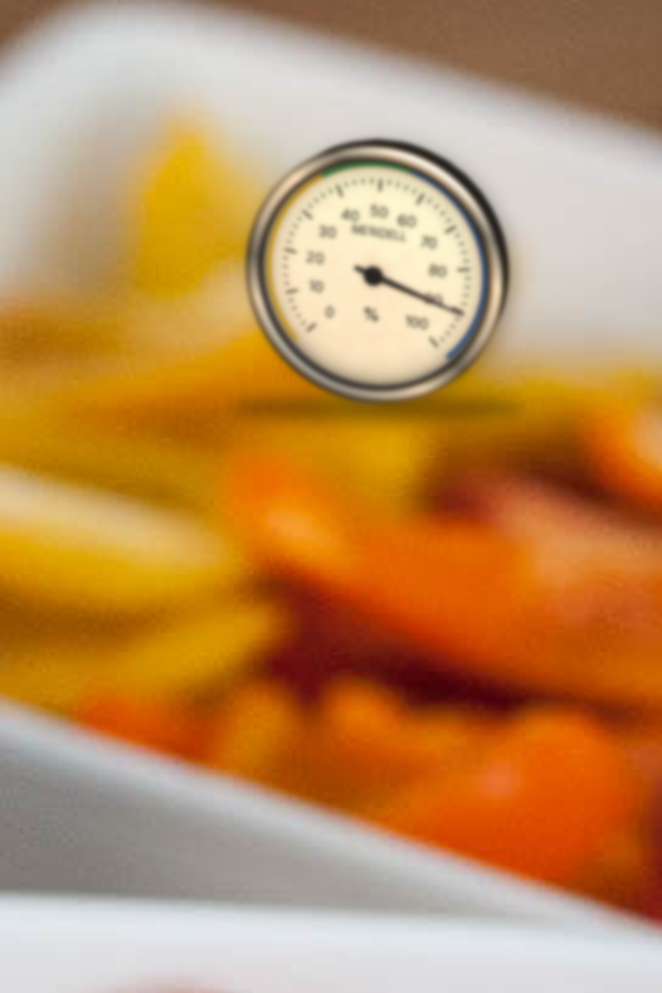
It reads 90,%
